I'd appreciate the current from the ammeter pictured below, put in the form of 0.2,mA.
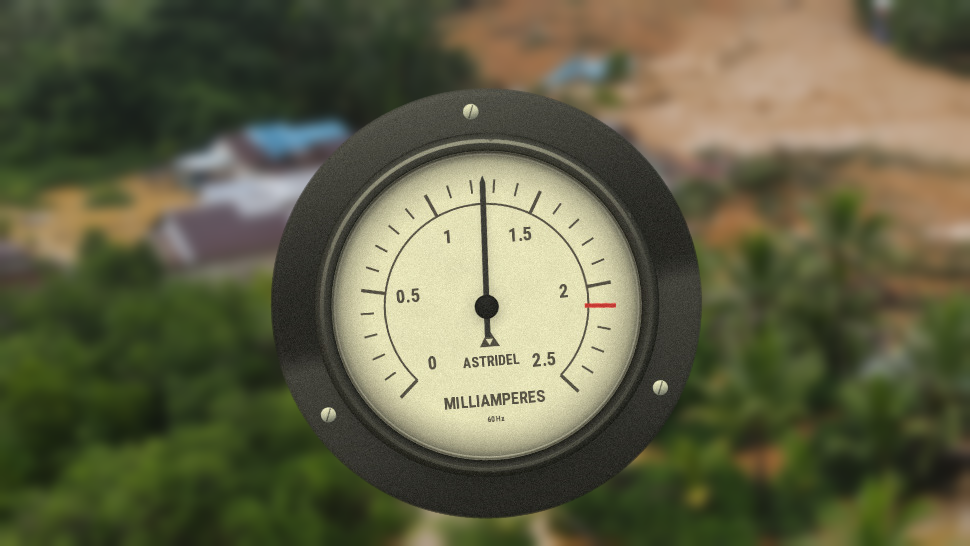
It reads 1.25,mA
